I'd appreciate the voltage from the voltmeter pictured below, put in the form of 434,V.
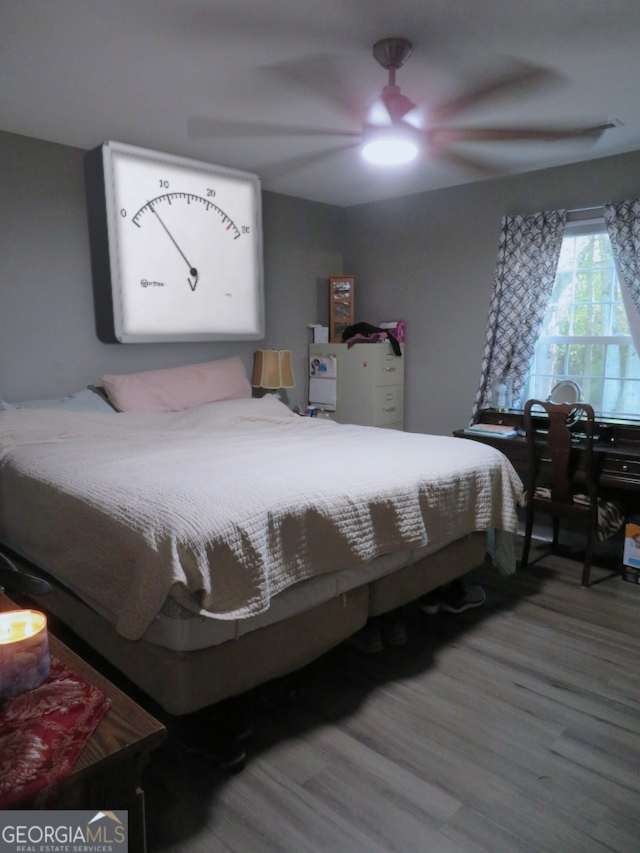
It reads 5,V
